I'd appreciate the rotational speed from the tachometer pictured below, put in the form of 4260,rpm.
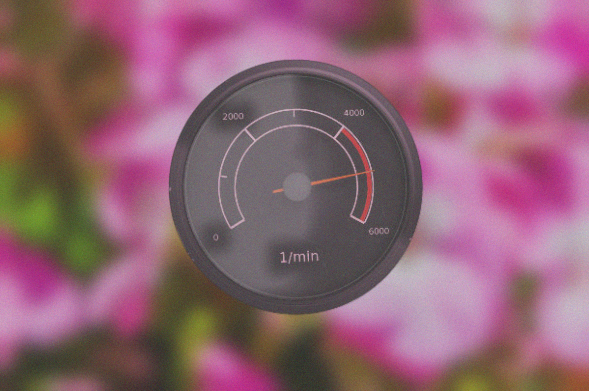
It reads 5000,rpm
